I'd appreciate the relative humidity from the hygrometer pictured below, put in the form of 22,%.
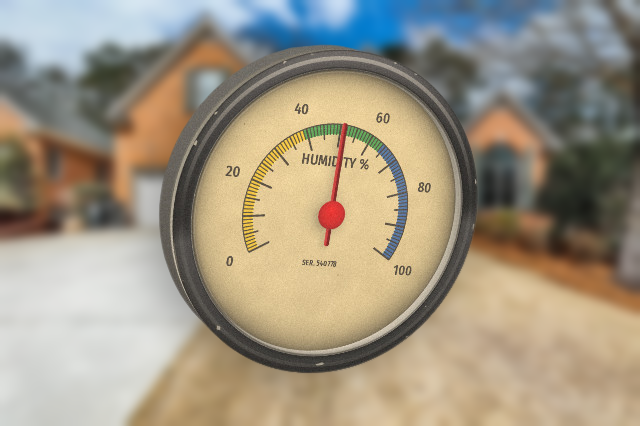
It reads 50,%
